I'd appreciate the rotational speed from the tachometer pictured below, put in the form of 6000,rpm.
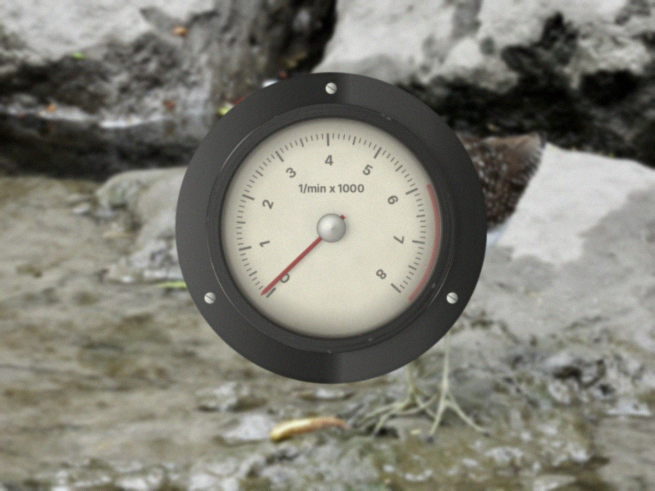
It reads 100,rpm
